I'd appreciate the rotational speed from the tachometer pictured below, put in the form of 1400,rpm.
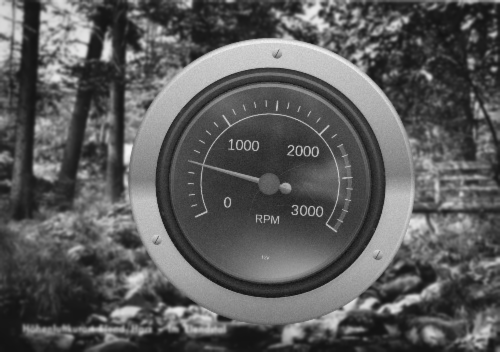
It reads 500,rpm
